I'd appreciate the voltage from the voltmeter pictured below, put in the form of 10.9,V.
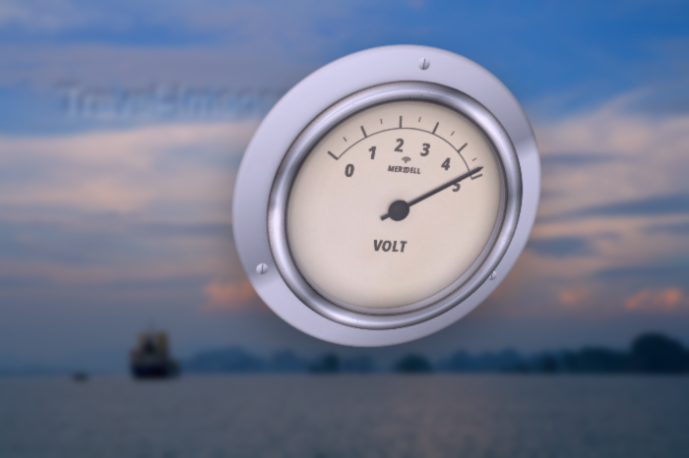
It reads 4.75,V
